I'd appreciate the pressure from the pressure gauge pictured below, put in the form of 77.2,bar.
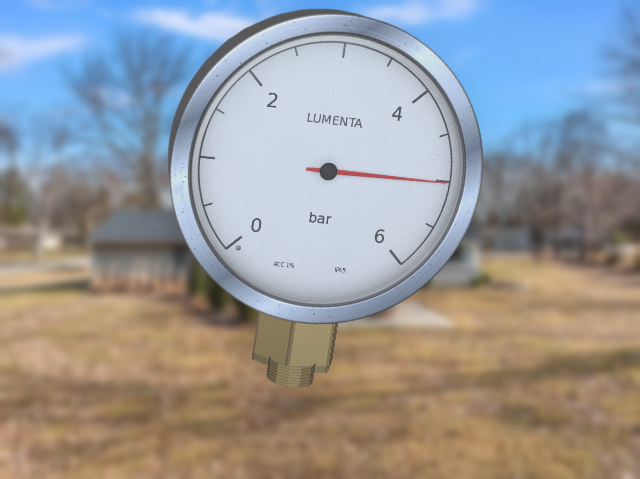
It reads 5,bar
